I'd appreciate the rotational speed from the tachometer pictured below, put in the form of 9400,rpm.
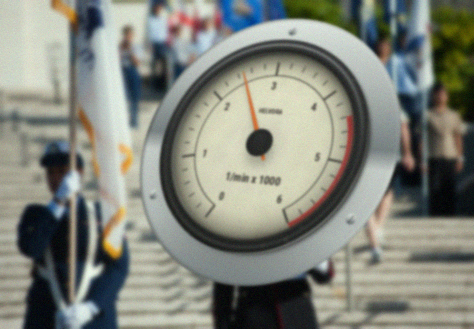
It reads 2500,rpm
